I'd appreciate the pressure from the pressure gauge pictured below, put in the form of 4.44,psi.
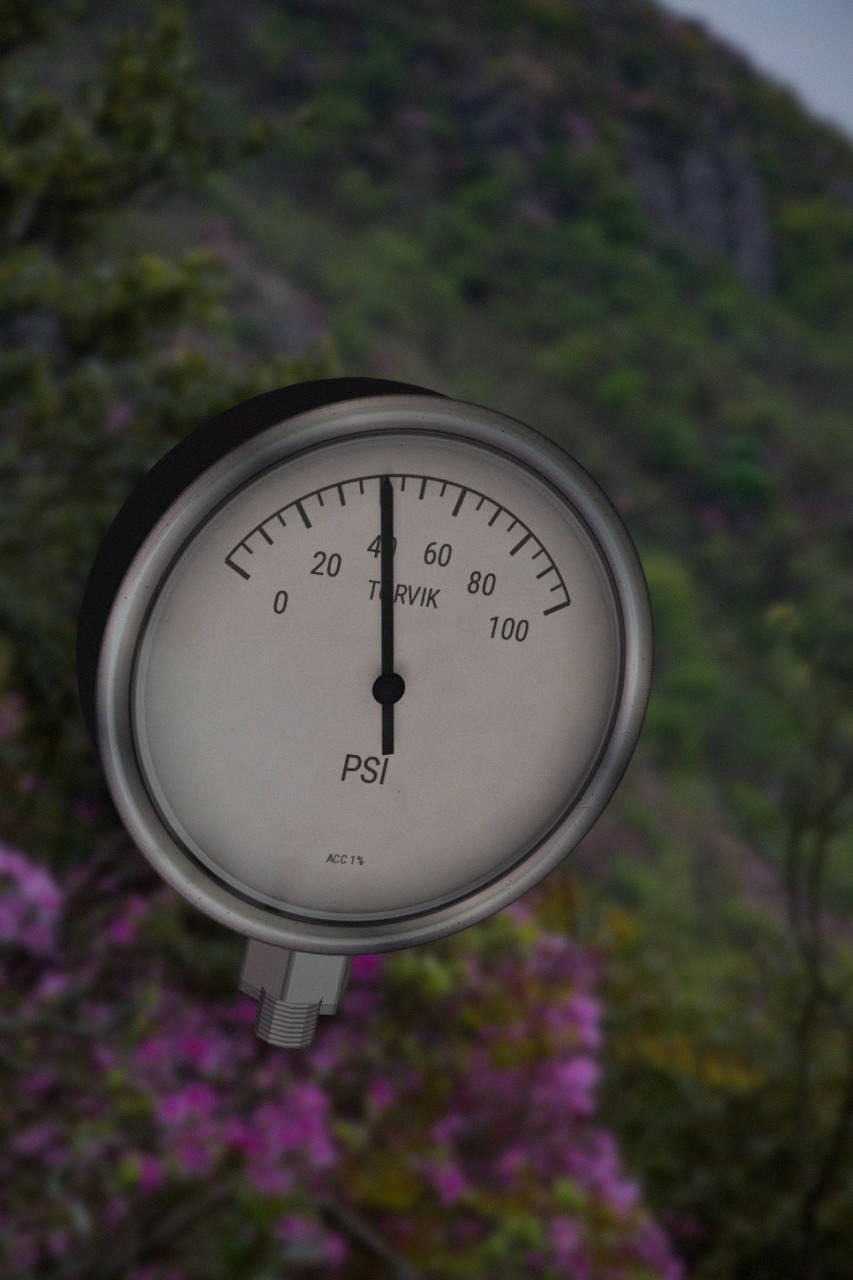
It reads 40,psi
